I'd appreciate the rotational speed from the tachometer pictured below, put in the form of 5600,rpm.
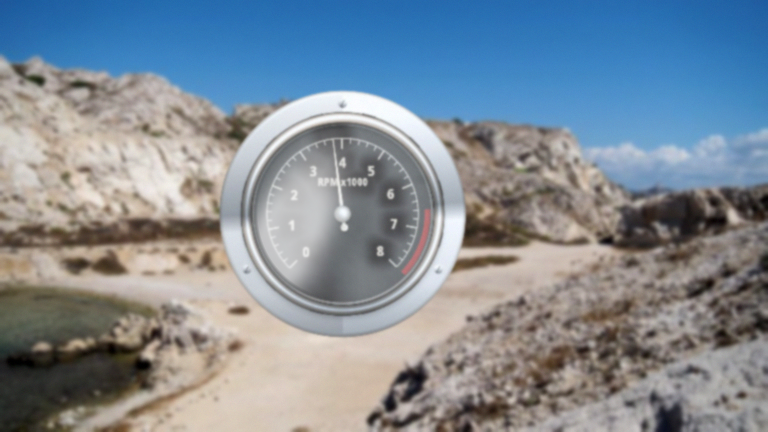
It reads 3800,rpm
